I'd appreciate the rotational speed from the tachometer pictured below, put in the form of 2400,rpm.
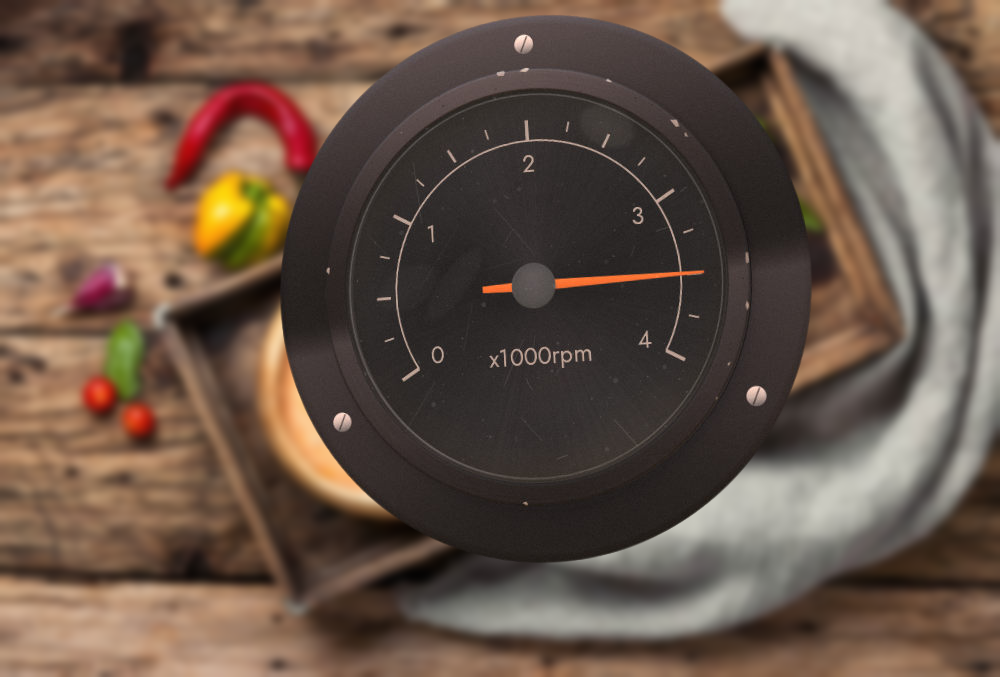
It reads 3500,rpm
